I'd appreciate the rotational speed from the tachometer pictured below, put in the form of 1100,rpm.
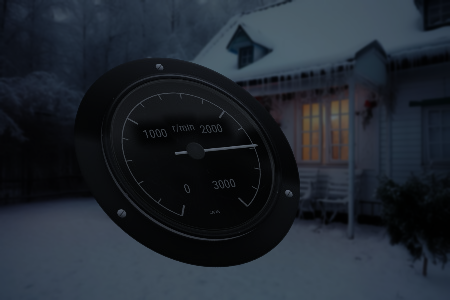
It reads 2400,rpm
